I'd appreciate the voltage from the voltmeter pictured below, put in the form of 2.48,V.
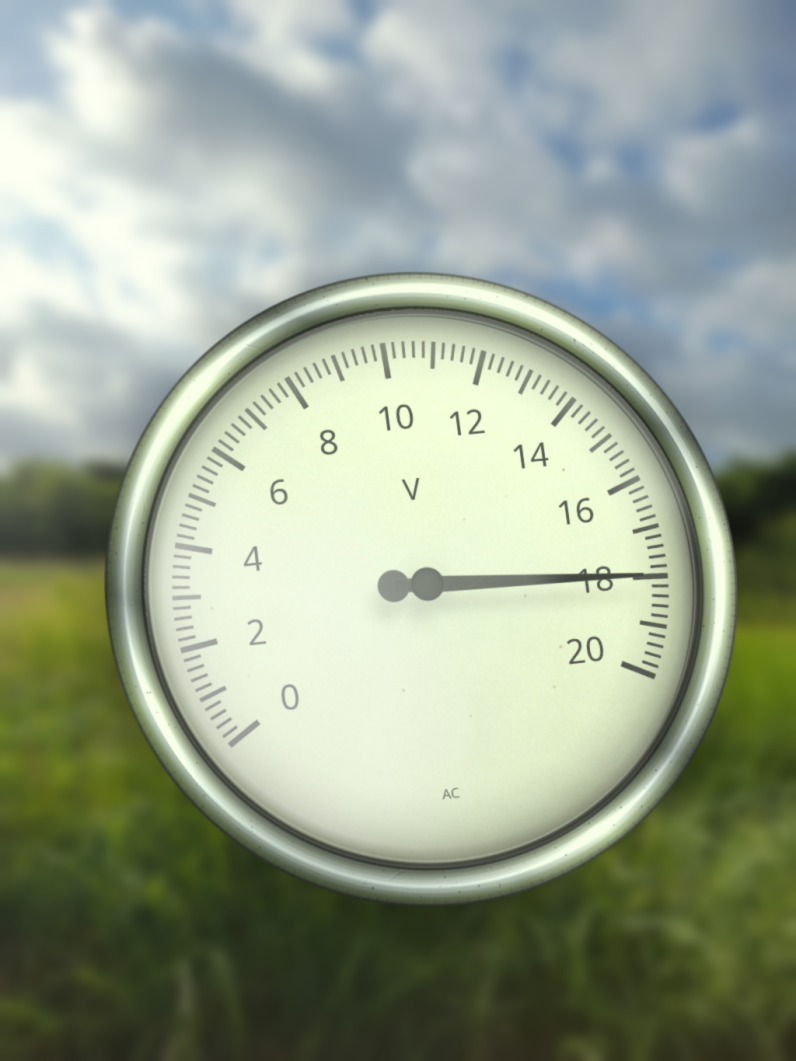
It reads 18,V
